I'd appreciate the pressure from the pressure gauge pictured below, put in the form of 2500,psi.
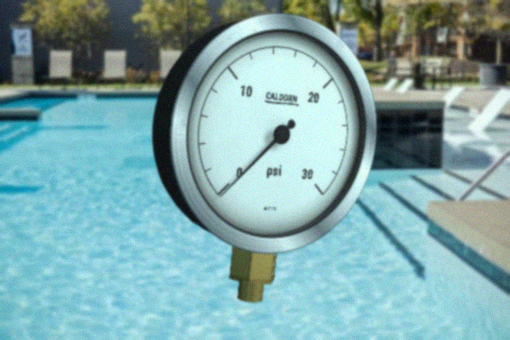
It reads 0,psi
